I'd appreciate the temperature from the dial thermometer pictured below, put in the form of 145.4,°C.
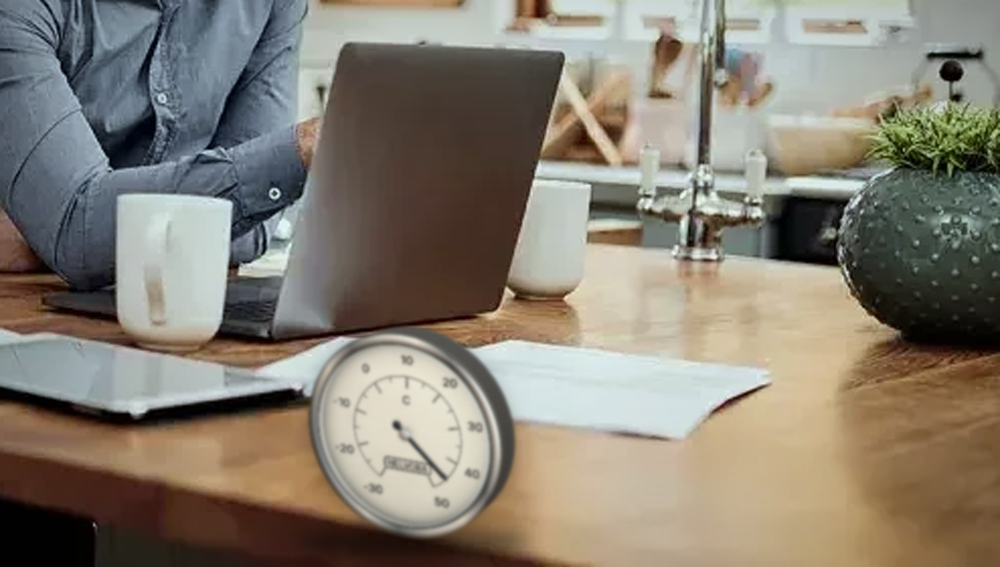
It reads 45,°C
